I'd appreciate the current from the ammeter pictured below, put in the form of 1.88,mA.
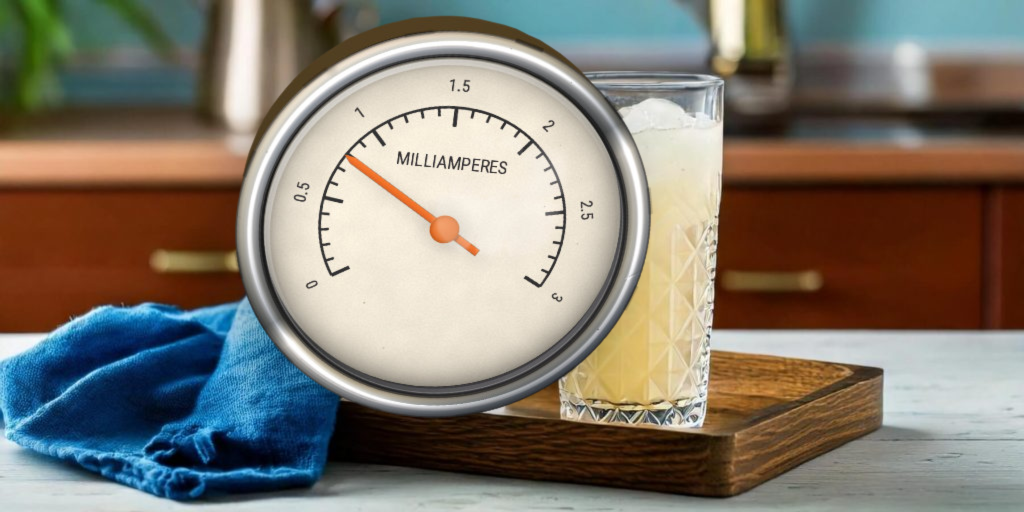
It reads 0.8,mA
